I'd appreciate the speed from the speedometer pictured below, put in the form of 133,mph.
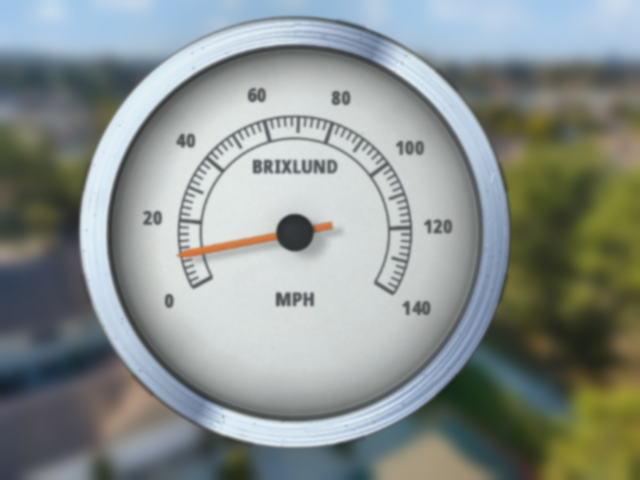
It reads 10,mph
